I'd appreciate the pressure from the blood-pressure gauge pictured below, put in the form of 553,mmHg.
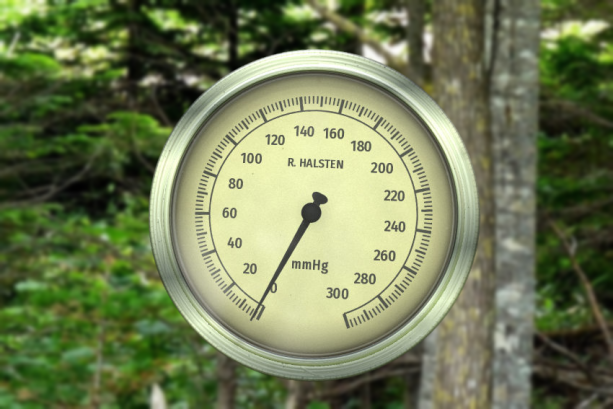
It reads 2,mmHg
